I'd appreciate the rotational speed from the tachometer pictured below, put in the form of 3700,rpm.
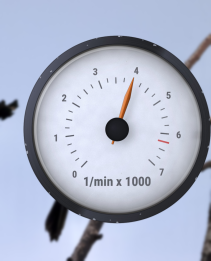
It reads 4000,rpm
